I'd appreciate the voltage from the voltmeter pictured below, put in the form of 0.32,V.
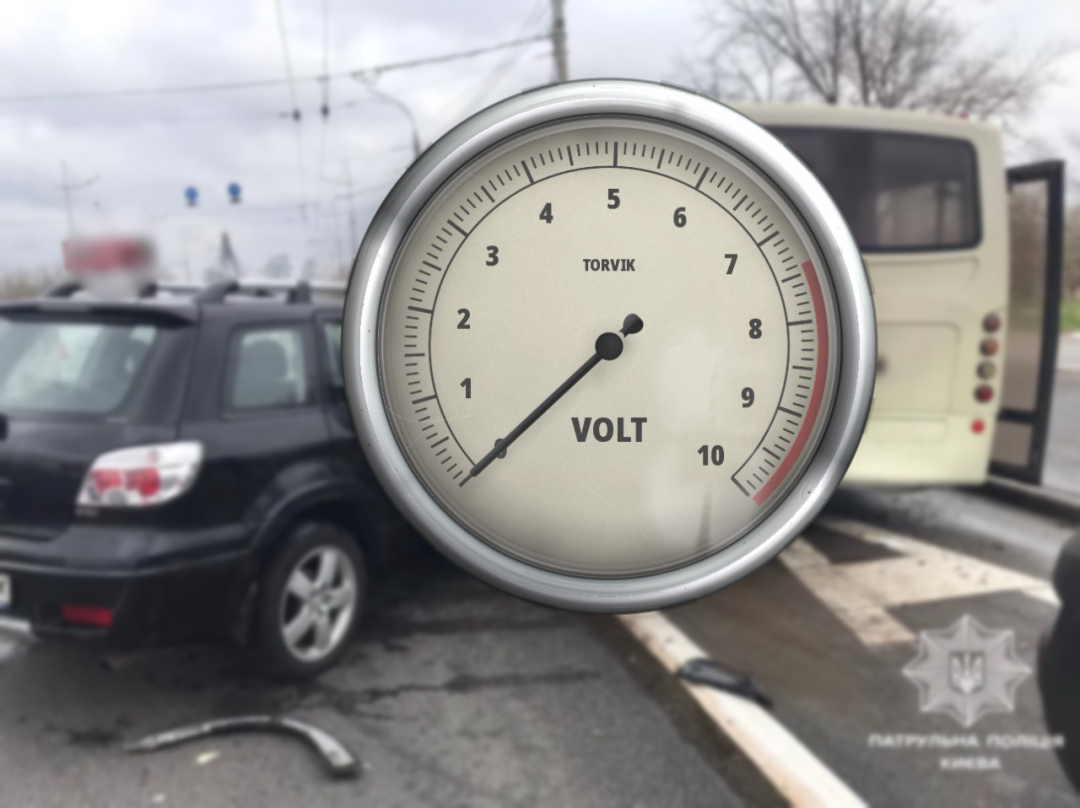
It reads 0,V
